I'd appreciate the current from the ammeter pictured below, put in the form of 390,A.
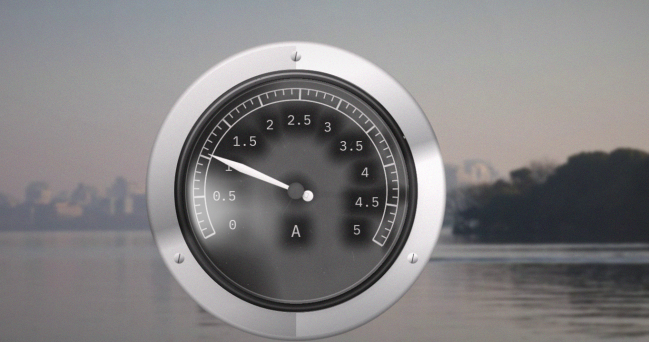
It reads 1.05,A
